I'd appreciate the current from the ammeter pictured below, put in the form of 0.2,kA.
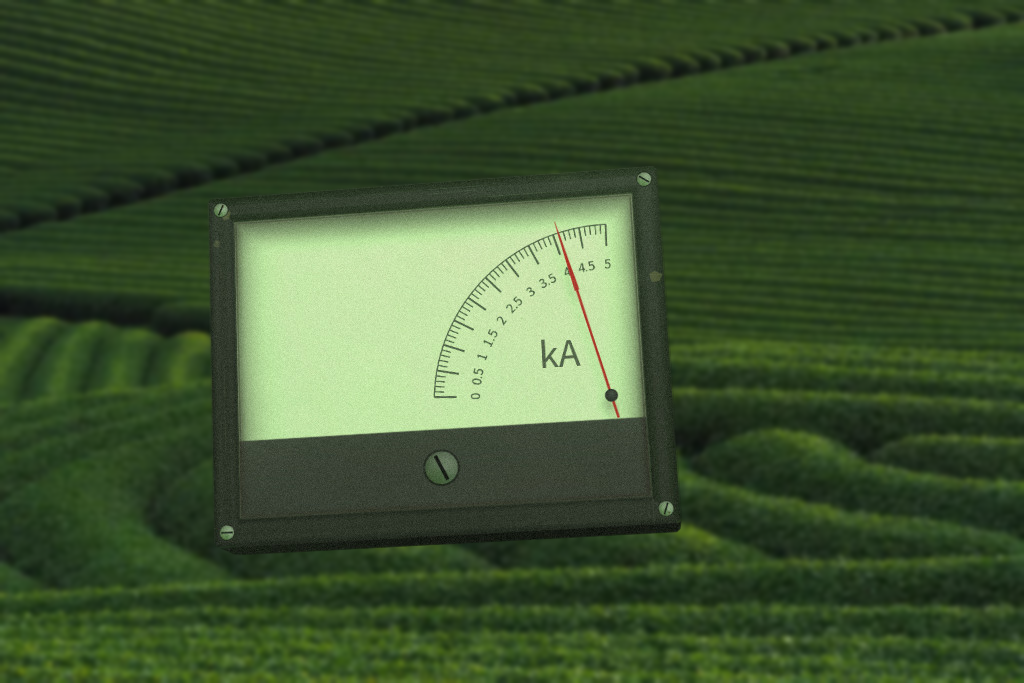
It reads 4.1,kA
